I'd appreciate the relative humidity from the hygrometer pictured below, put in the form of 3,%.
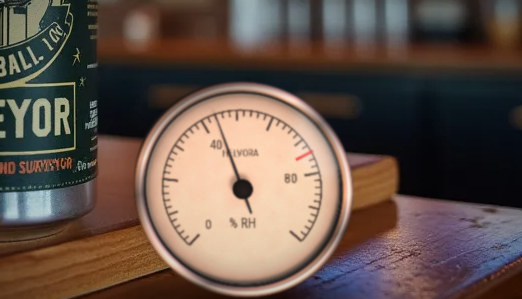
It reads 44,%
